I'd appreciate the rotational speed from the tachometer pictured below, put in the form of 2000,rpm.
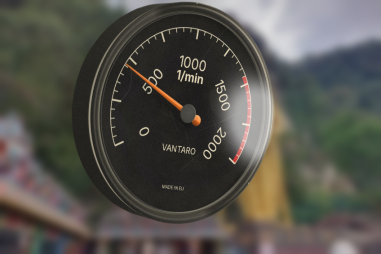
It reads 450,rpm
